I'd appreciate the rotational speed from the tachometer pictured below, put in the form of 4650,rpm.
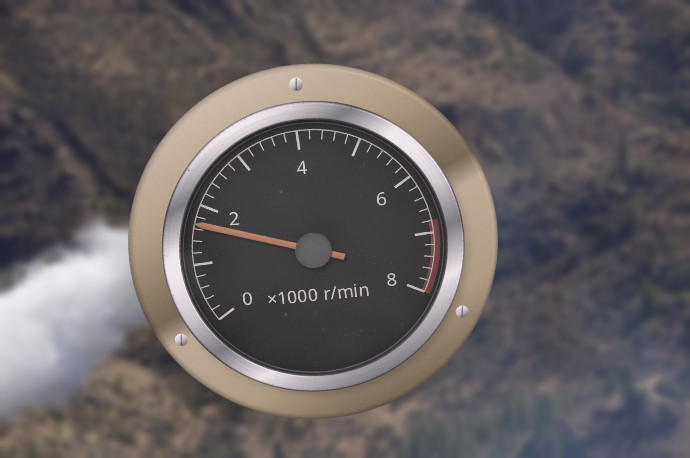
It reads 1700,rpm
